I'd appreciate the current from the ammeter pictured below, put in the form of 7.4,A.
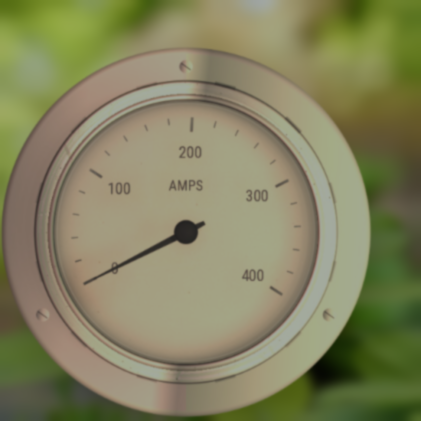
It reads 0,A
